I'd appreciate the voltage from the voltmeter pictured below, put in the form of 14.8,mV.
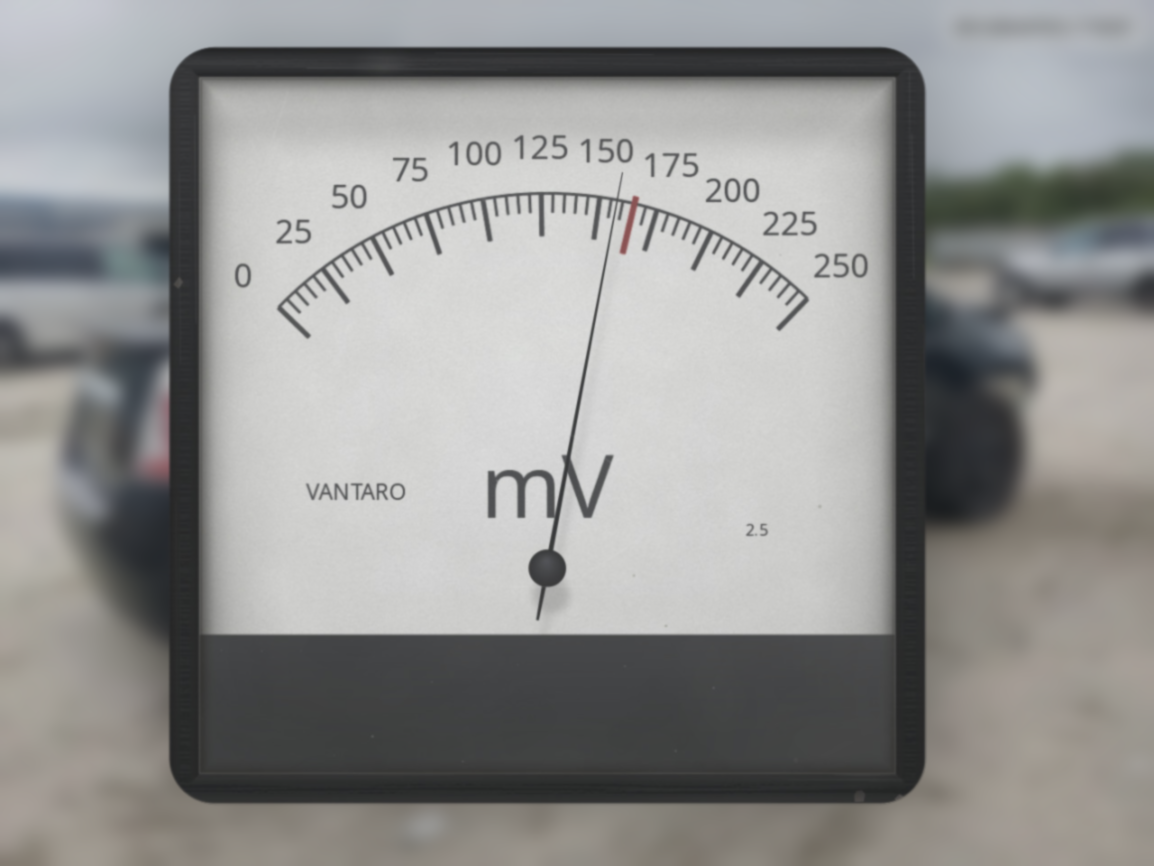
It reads 157.5,mV
